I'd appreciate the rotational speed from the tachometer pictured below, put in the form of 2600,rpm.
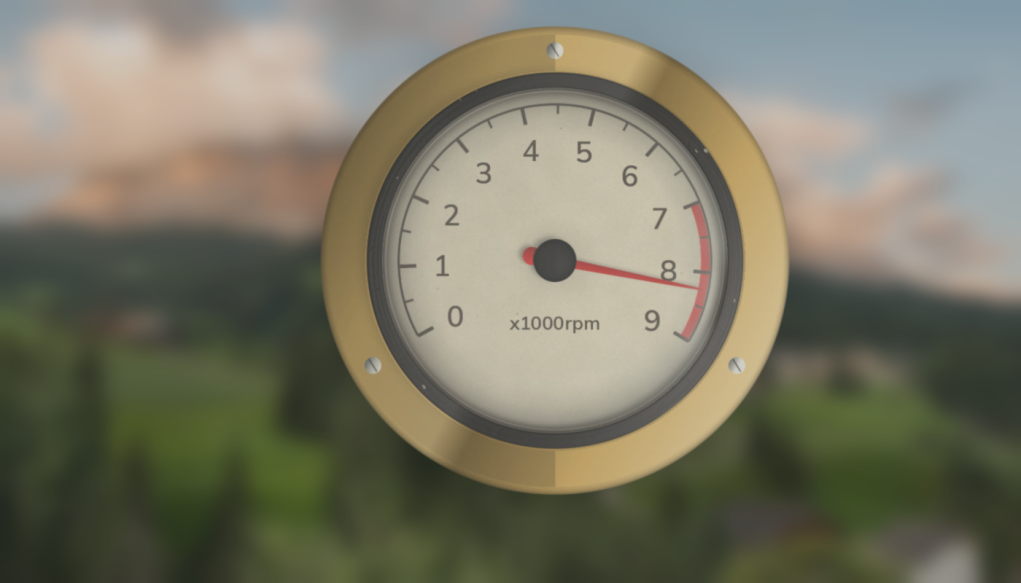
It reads 8250,rpm
